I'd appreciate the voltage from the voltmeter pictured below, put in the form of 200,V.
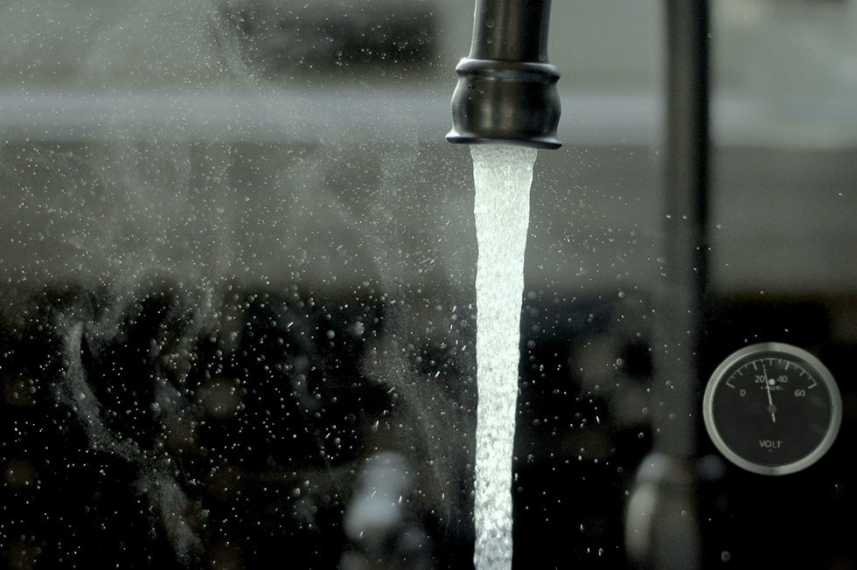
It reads 25,V
